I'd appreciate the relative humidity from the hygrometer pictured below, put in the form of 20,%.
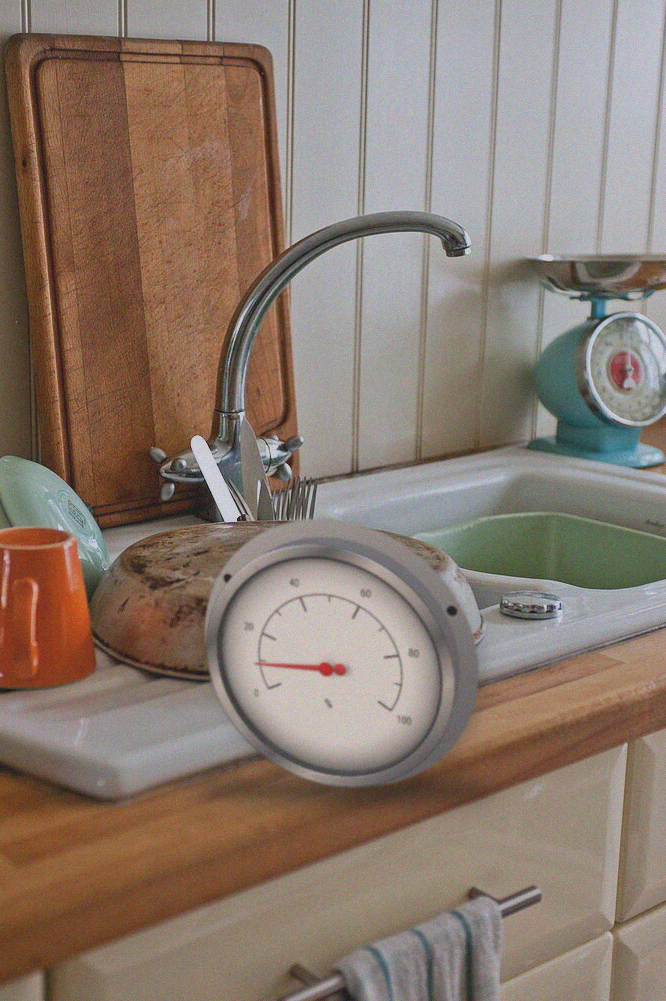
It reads 10,%
